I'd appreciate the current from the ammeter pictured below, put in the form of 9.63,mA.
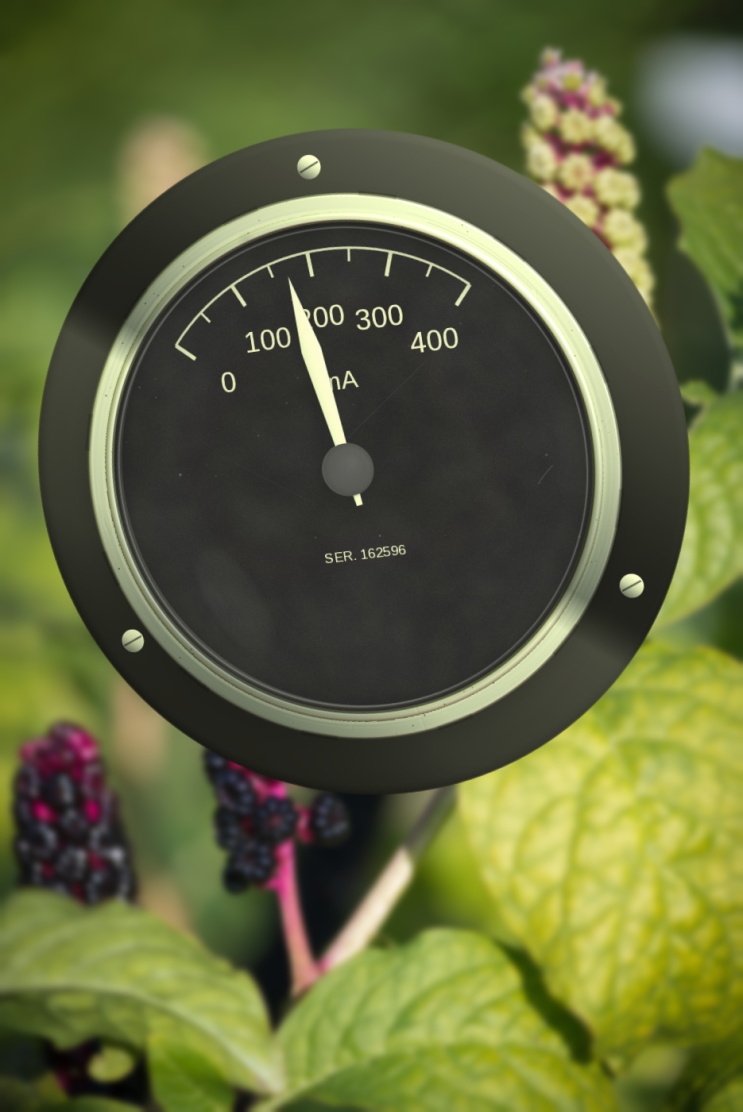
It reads 175,mA
